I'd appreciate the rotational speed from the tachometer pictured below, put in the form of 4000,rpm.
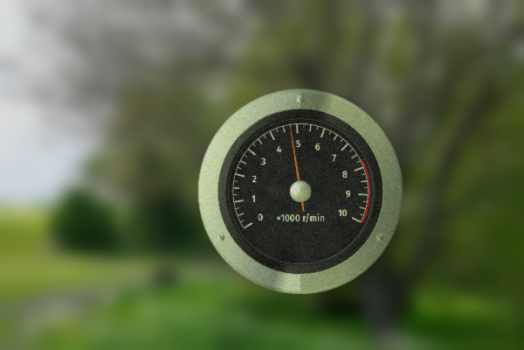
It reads 4750,rpm
